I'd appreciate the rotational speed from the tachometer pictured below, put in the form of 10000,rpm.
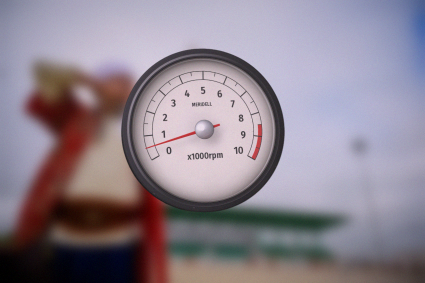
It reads 500,rpm
